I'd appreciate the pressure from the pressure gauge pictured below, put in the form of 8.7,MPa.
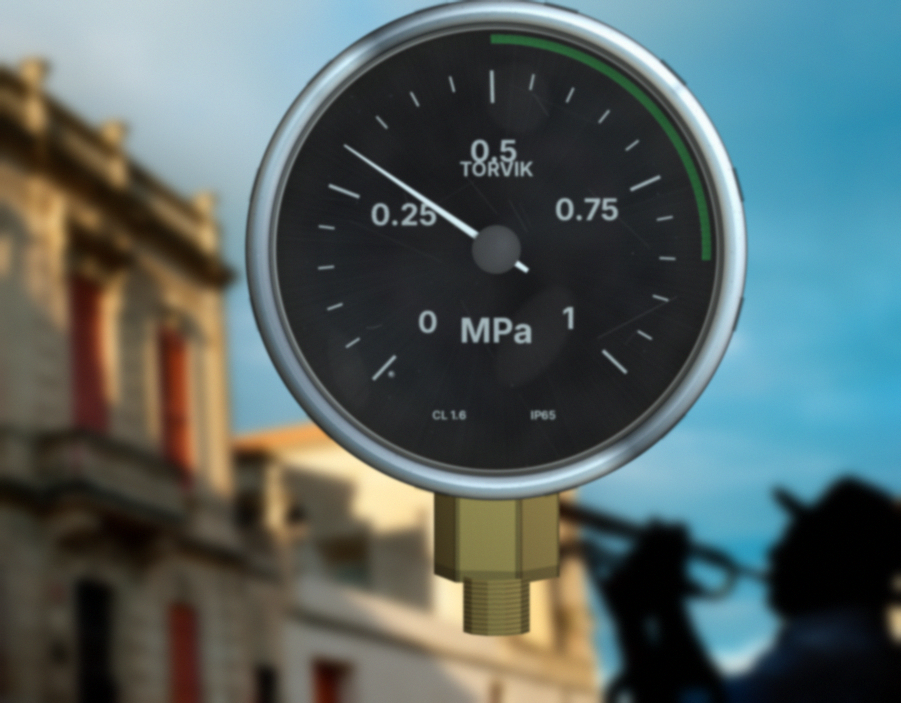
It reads 0.3,MPa
